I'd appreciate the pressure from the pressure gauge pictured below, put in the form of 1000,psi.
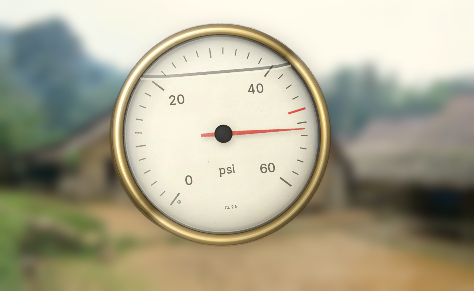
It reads 51,psi
